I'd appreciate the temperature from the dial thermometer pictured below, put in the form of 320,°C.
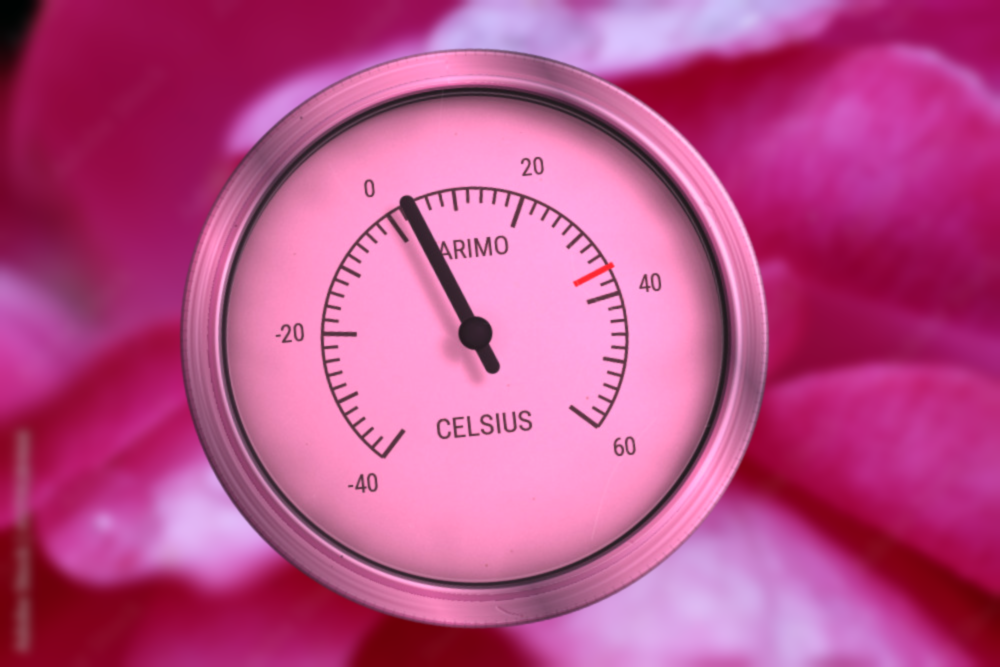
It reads 3,°C
